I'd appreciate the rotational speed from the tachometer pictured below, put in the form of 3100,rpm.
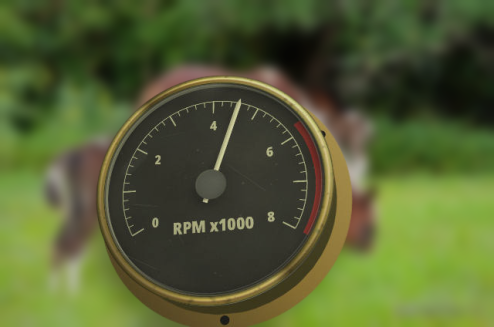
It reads 4600,rpm
